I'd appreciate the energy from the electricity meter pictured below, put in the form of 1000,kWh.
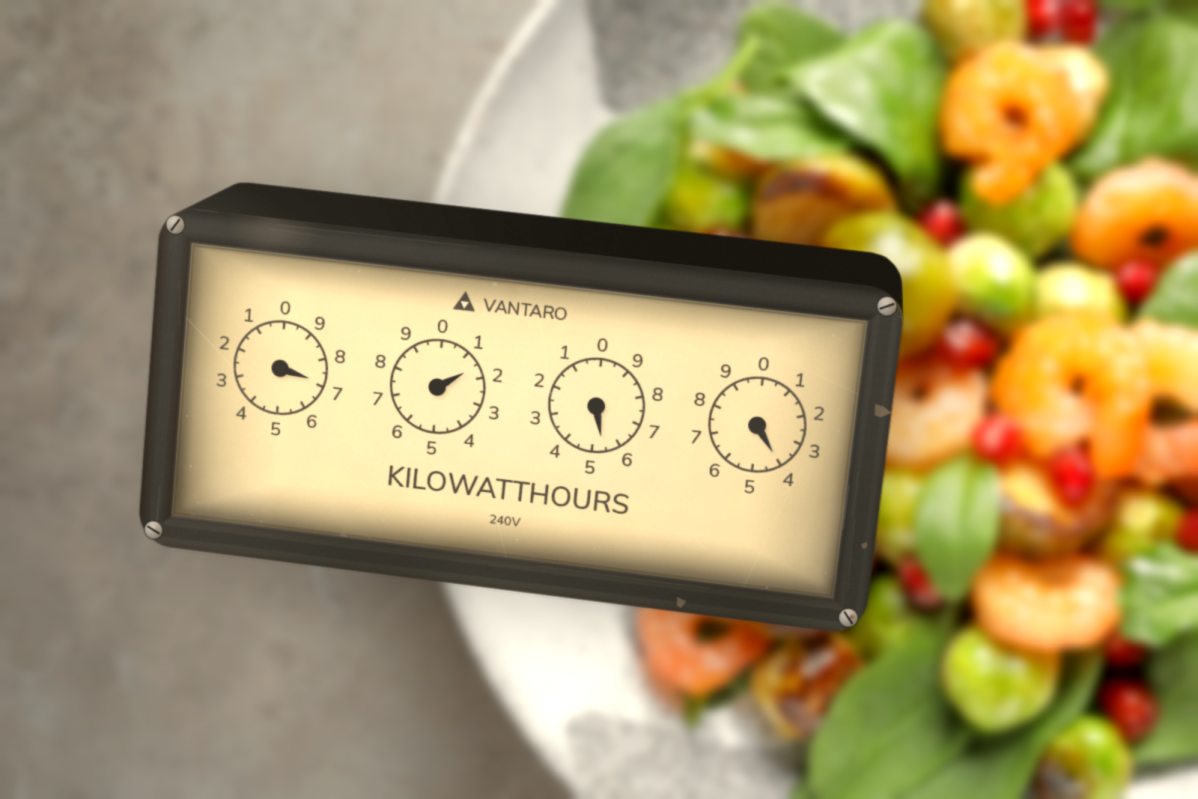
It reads 7154,kWh
